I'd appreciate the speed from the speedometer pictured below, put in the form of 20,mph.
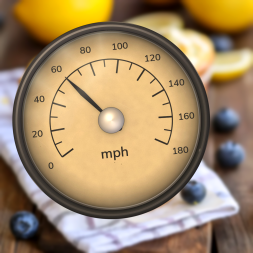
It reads 60,mph
